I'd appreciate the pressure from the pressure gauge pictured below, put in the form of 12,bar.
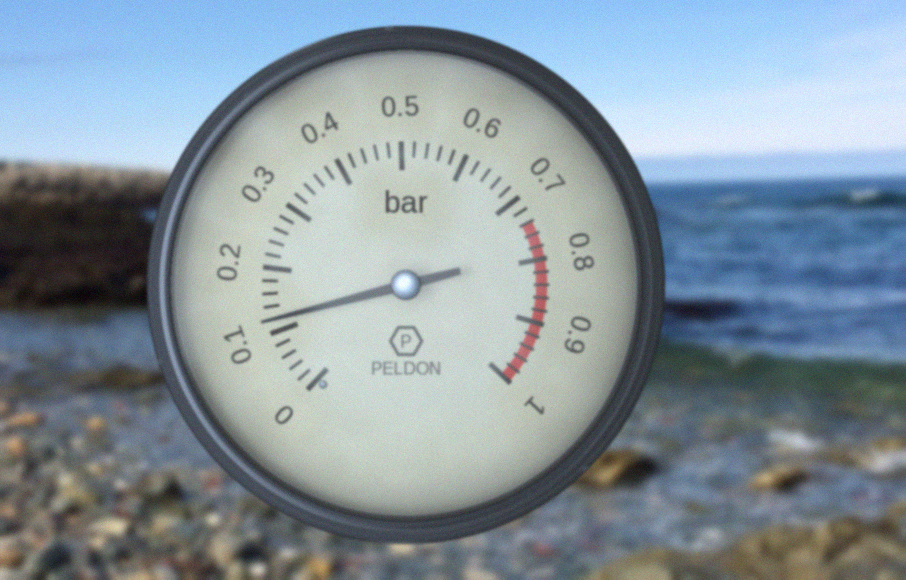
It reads 0.12,bar
